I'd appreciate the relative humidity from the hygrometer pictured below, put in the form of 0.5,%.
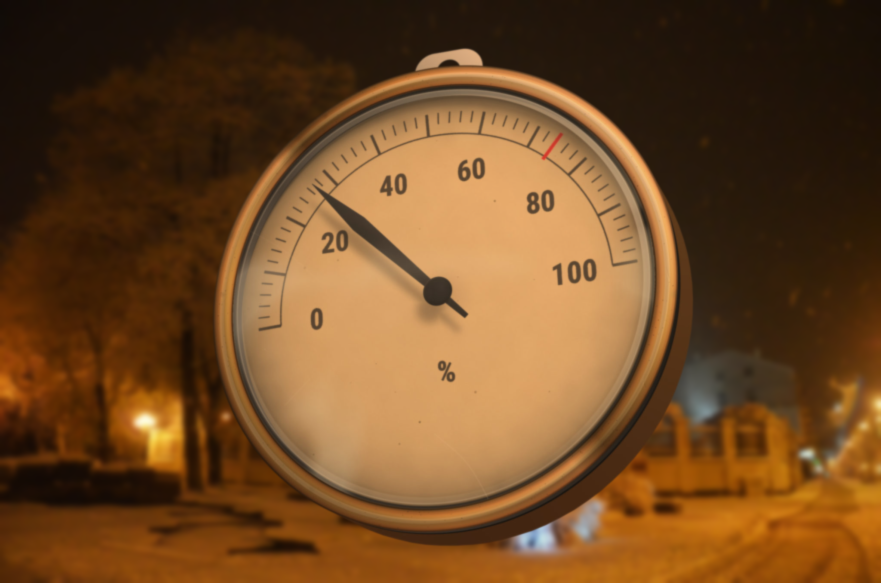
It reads 27,%
